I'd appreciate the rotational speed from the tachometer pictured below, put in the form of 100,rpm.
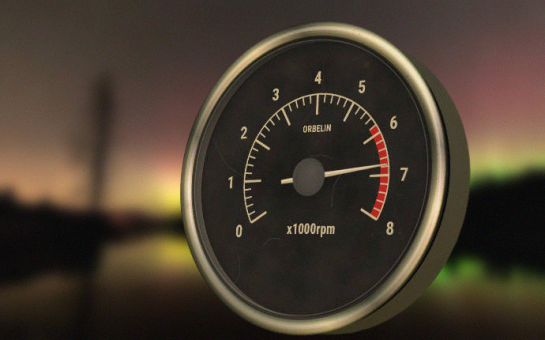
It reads 6800,rpm
